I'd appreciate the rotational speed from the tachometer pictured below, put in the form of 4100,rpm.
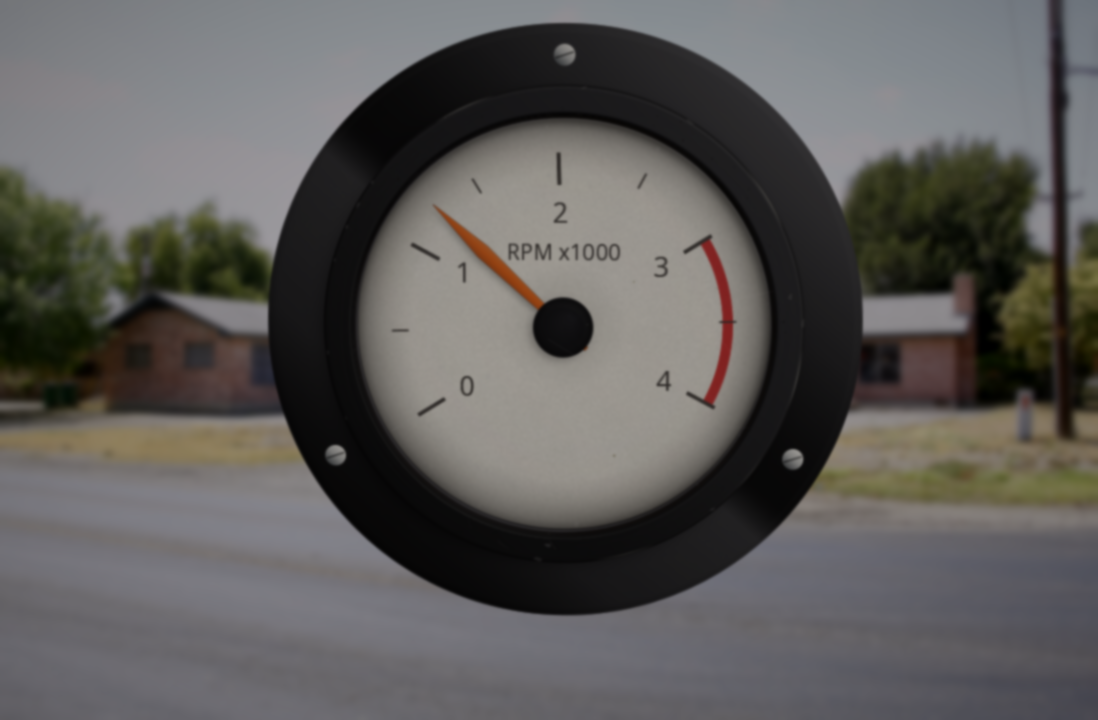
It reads 1250,rpm
